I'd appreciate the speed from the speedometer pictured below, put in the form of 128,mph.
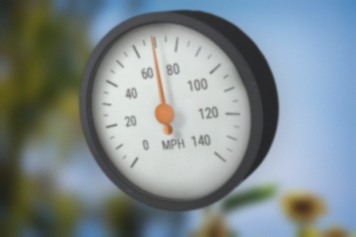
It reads 70,mph
